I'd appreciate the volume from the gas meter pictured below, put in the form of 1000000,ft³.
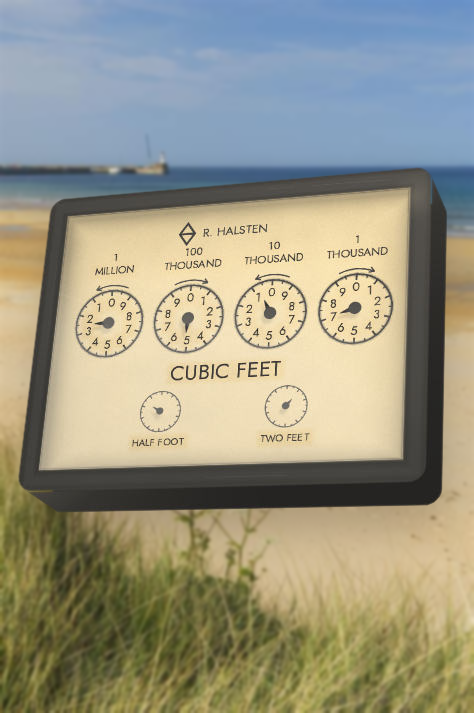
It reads 250700,ft³
